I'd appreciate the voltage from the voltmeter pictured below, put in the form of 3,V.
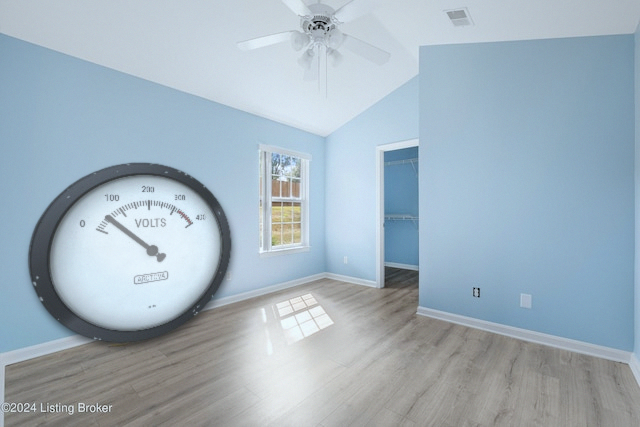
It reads 50,V
